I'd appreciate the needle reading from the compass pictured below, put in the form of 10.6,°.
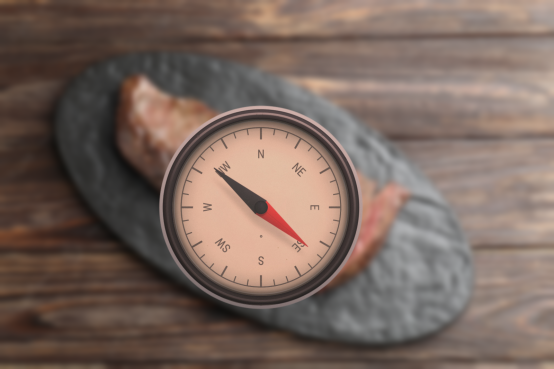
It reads 130,°
